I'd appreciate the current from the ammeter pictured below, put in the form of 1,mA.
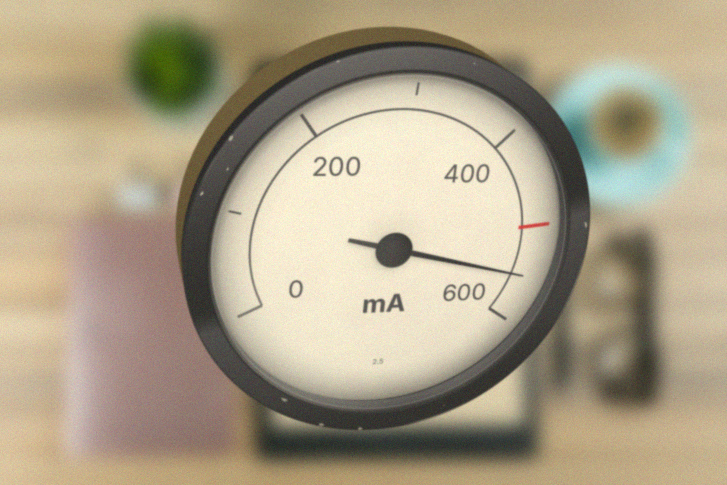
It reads 550,mA
